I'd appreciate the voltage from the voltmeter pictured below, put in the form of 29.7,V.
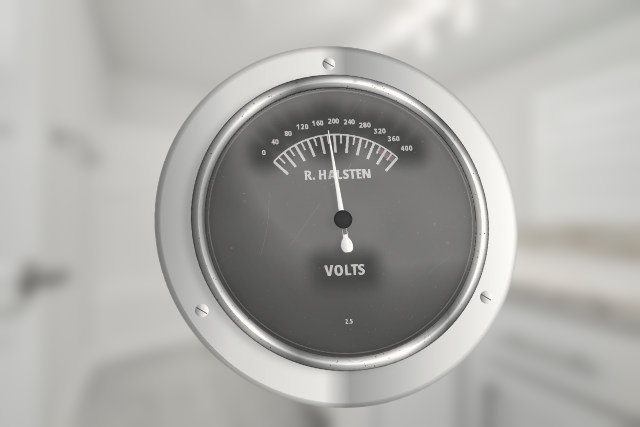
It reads 180,V
